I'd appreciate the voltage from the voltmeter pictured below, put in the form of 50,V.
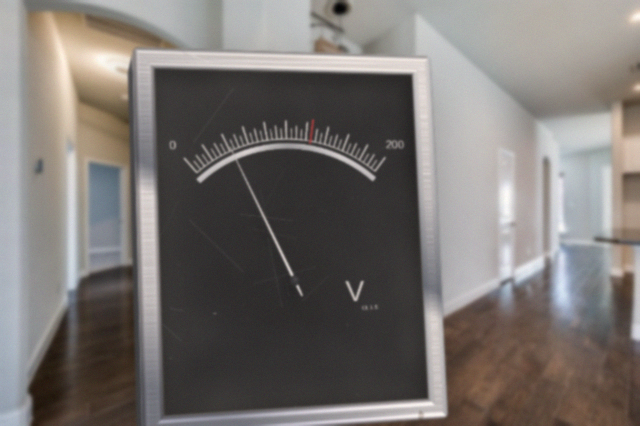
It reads 40,V
